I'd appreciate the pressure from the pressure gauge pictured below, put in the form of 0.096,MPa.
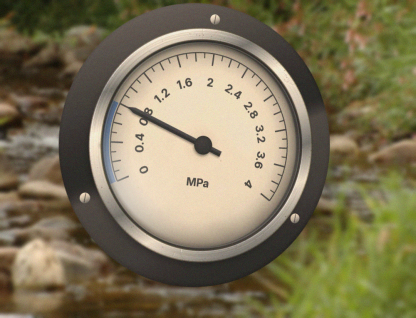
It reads 0.8,MPa
